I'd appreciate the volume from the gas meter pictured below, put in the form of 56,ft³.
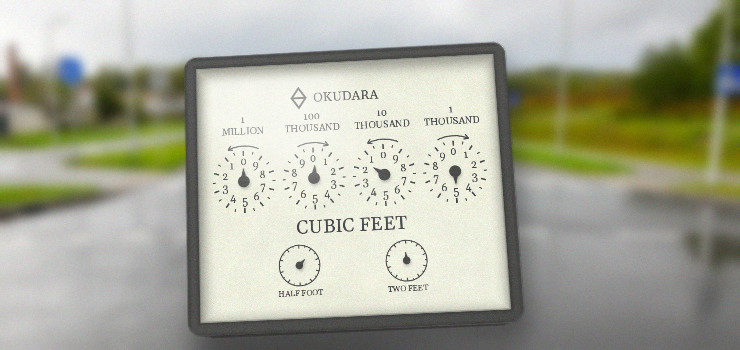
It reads 1500,ft³
